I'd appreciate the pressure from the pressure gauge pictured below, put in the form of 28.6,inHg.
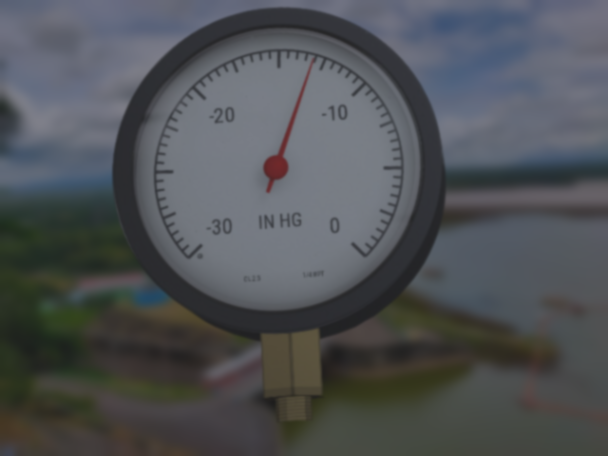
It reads -13,inHg
